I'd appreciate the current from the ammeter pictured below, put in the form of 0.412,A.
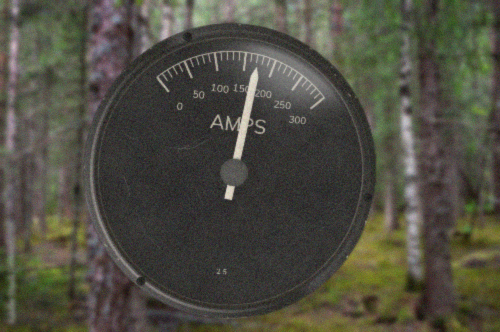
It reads 170,A
